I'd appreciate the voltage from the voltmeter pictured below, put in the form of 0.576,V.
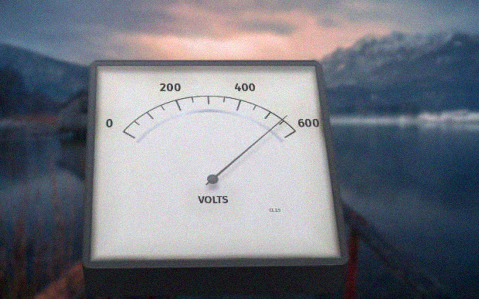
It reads 550,V
